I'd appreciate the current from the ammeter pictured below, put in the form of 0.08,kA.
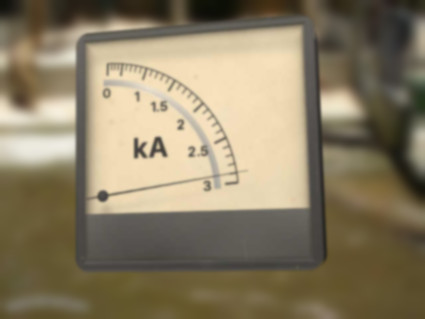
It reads 2.9,kA
